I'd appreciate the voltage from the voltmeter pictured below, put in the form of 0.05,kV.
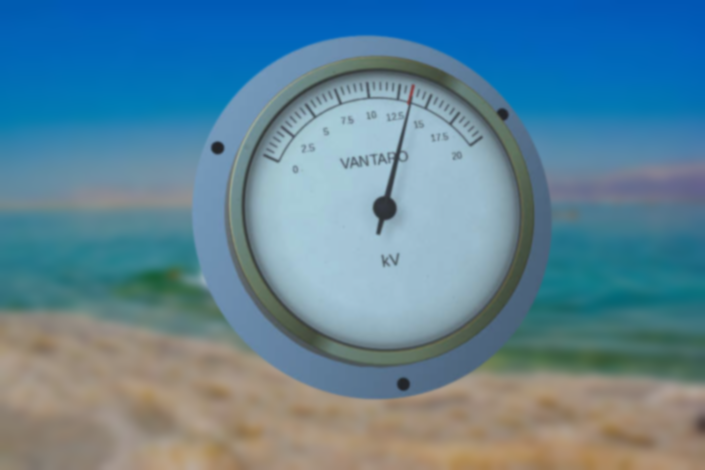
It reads 13.5,kV
